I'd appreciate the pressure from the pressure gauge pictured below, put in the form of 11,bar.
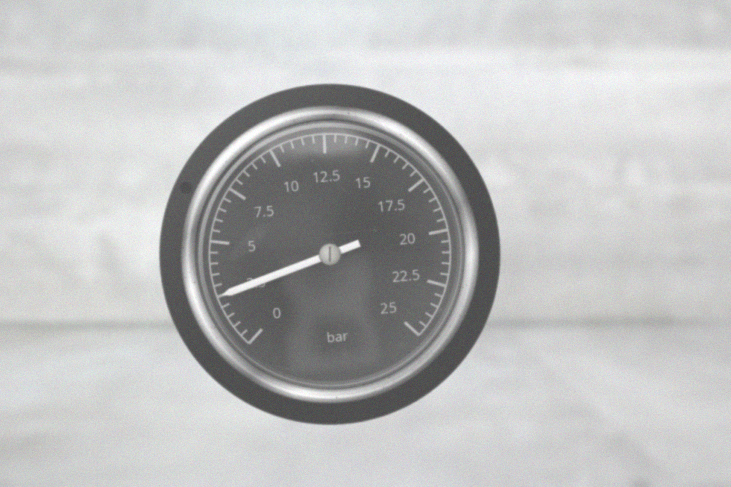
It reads 2.5,bar
